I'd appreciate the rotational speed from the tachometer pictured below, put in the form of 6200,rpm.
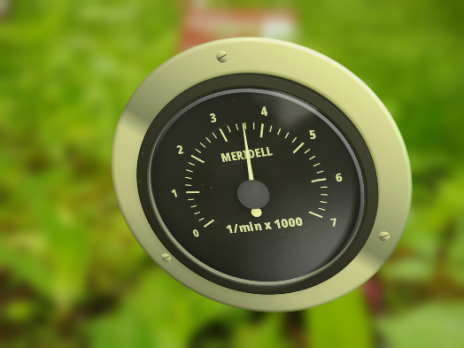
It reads 3600,rpm
